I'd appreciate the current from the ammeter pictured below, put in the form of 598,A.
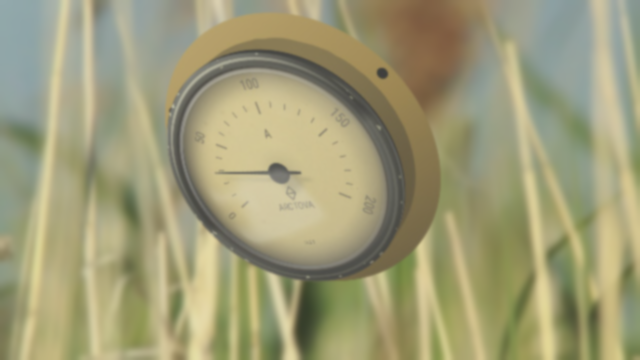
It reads 30,A
